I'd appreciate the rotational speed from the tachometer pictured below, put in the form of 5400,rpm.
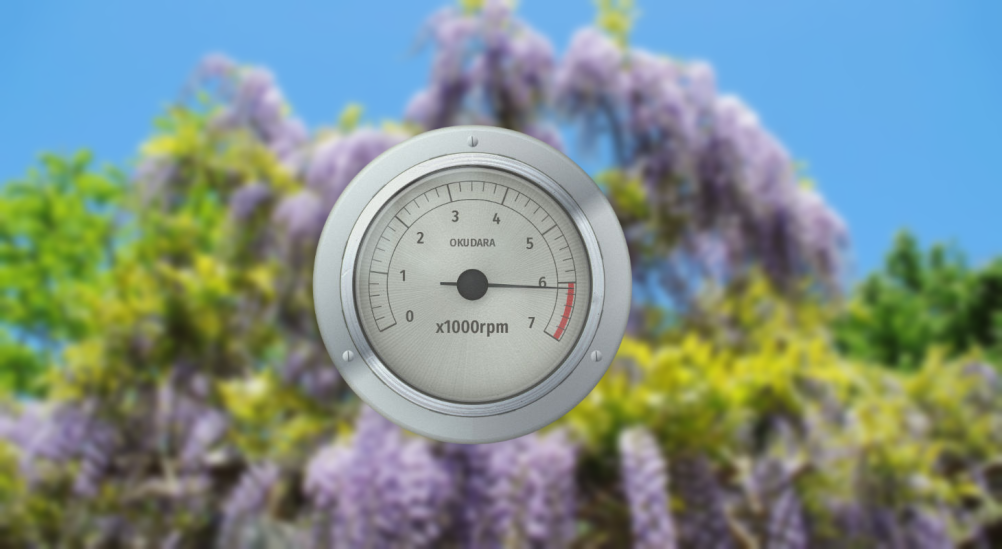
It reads 6100,rpm
